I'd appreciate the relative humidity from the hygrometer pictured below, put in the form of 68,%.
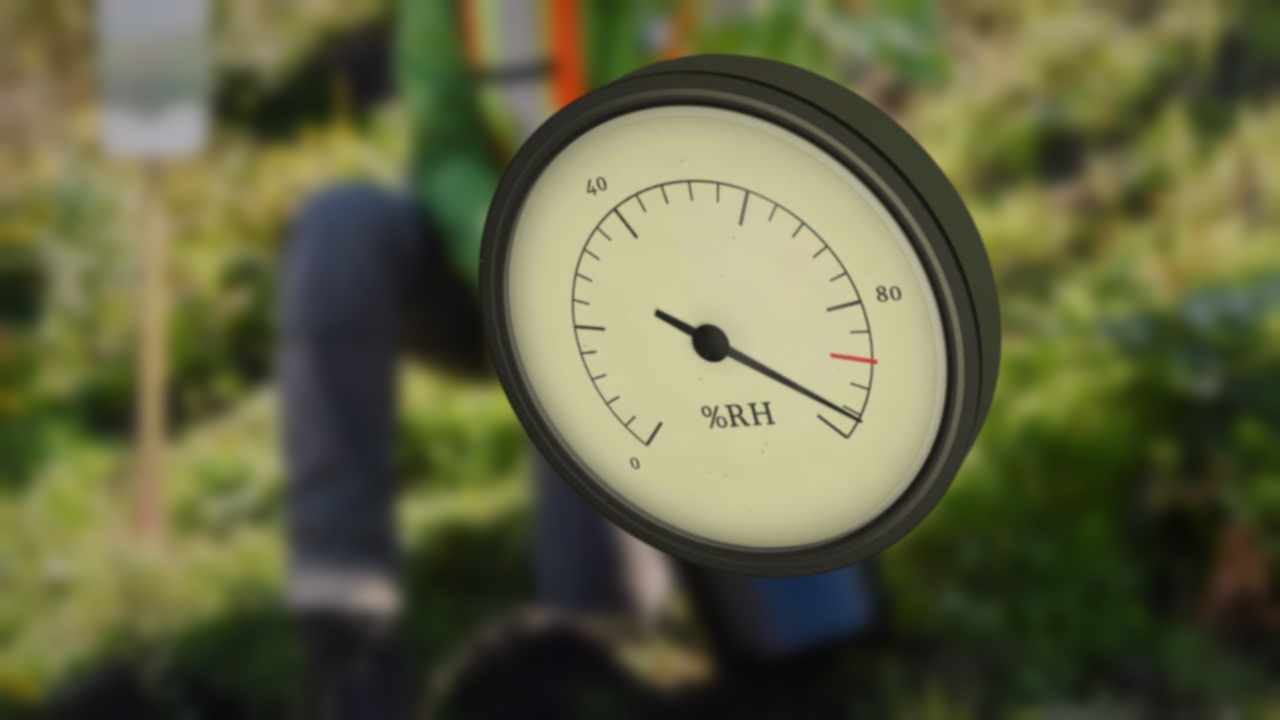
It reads 96,%
